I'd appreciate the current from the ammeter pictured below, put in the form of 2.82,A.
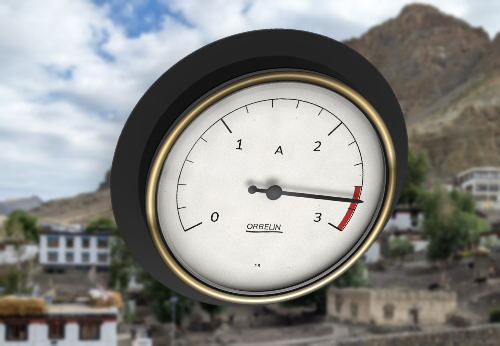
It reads 2.7,A
